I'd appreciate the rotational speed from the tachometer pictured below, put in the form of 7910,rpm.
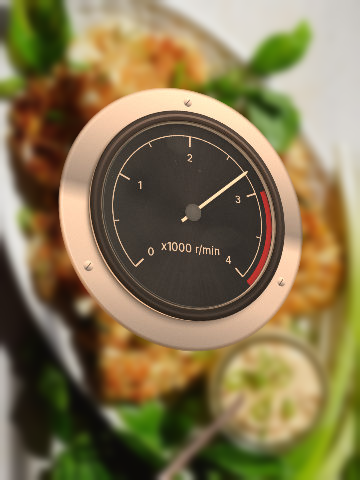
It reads 2750,rpm
